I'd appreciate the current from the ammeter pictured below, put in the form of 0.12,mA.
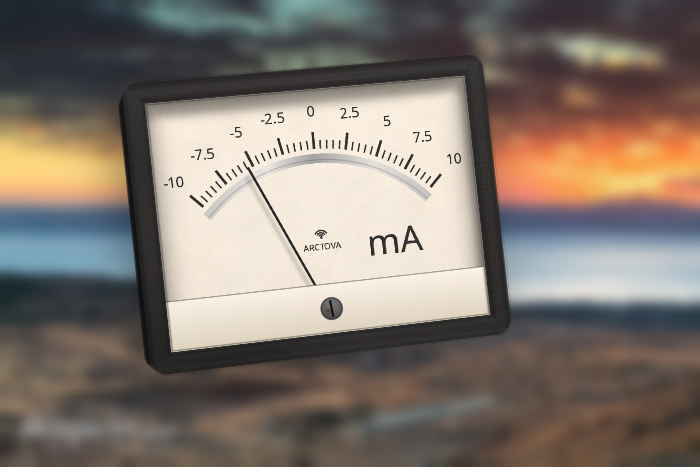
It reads -5.5,mA
